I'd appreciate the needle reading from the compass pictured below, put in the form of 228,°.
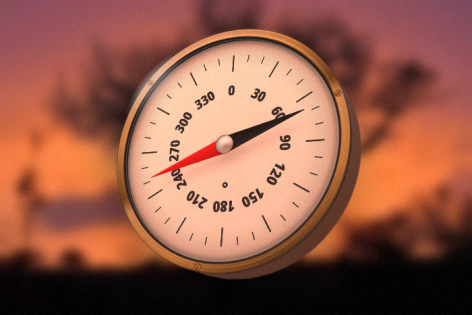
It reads 250,°
